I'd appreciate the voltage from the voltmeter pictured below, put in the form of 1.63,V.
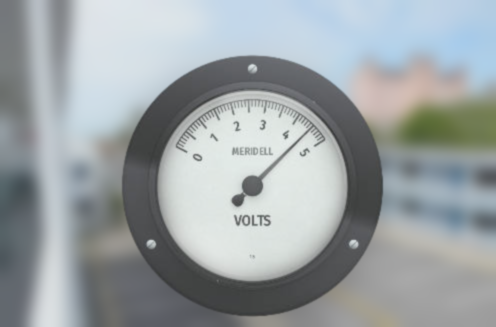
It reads 4.5,V
